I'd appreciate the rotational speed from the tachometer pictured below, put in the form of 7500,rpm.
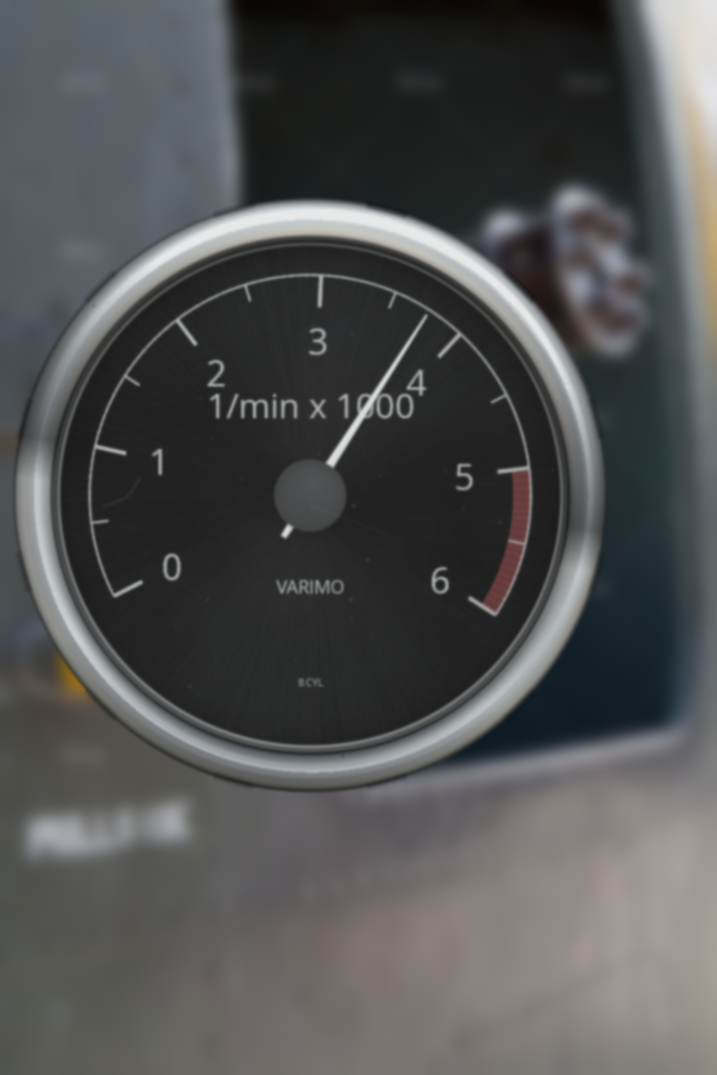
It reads 3750,rpm
